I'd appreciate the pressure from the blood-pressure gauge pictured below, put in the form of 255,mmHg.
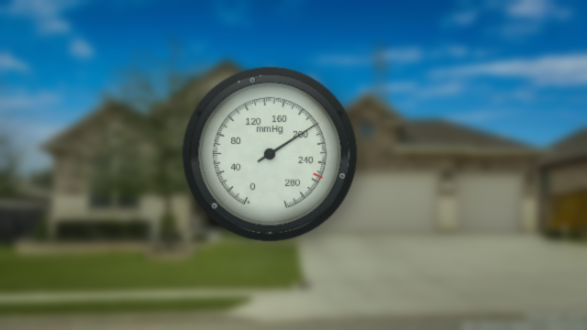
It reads 200,mmHg
